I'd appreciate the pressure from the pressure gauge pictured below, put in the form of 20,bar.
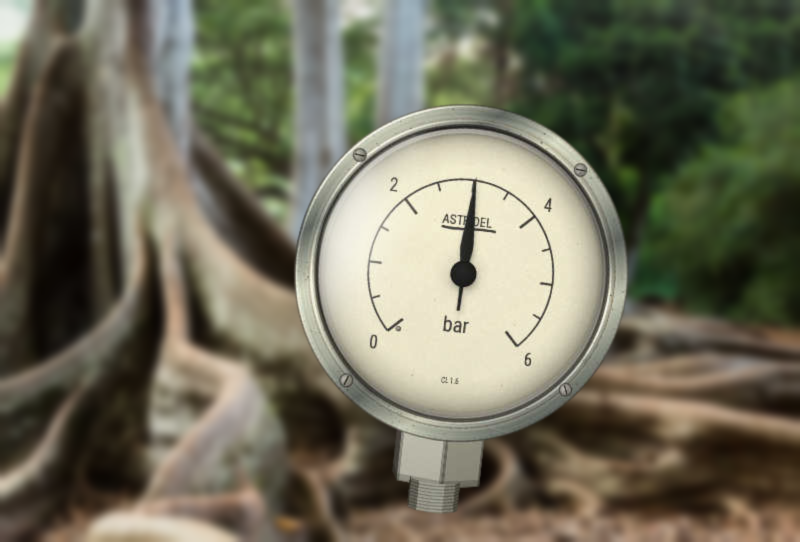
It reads 3,bar
